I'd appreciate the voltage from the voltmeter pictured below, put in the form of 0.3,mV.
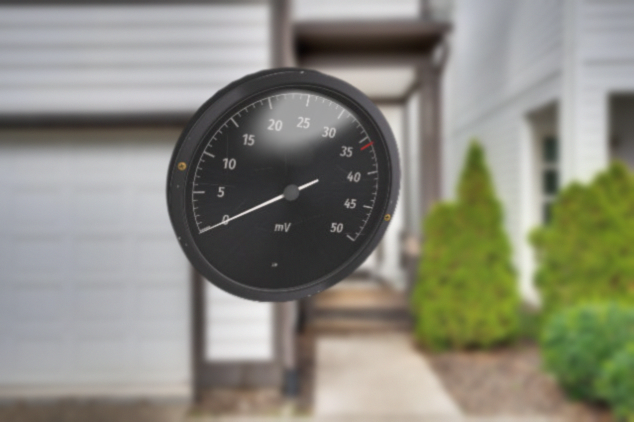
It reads 0,mV
